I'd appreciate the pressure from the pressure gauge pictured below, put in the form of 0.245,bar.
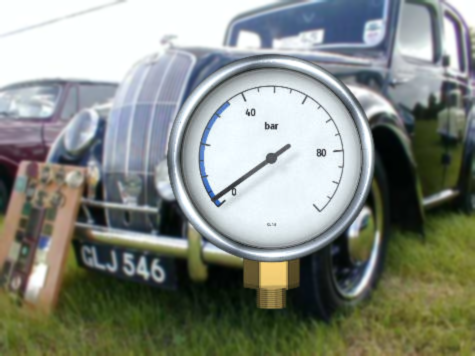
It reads 2.5,bar
